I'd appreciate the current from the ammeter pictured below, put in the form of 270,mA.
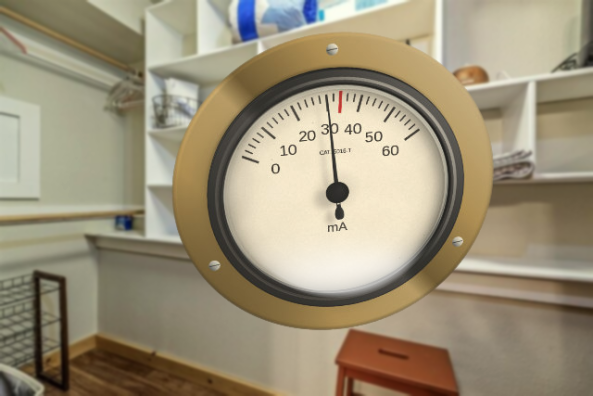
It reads 30,mA
